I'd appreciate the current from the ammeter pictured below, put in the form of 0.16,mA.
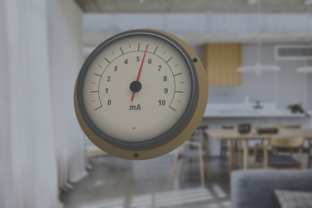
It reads 5.5,mA
